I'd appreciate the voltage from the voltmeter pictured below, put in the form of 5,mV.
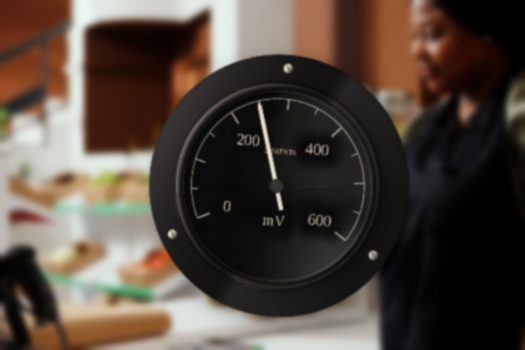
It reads 250,mV
